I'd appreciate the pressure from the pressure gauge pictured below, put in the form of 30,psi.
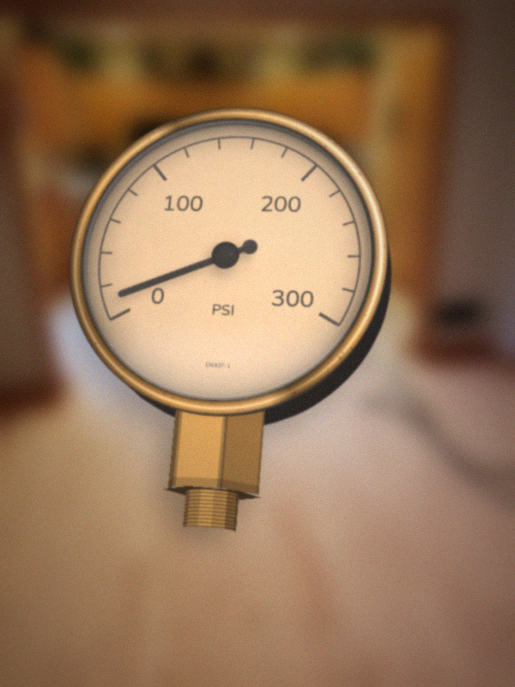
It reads 10,psi
